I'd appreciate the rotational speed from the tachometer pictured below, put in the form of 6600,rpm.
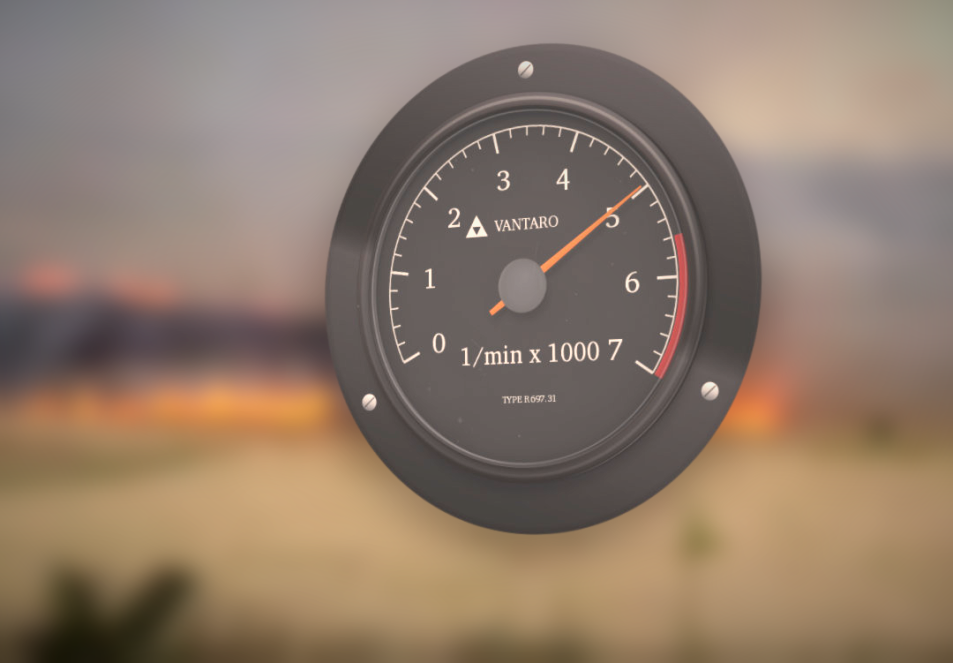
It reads 5000,rpm
